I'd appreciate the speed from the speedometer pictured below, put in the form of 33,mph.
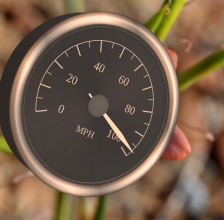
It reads 97.5,mph
